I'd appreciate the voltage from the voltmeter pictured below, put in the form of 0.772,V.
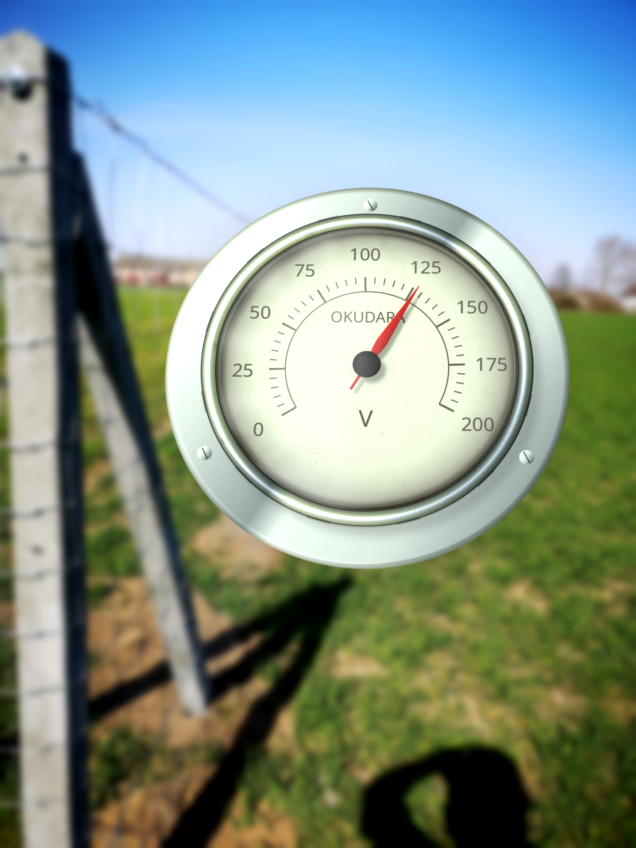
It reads 127.5,V
